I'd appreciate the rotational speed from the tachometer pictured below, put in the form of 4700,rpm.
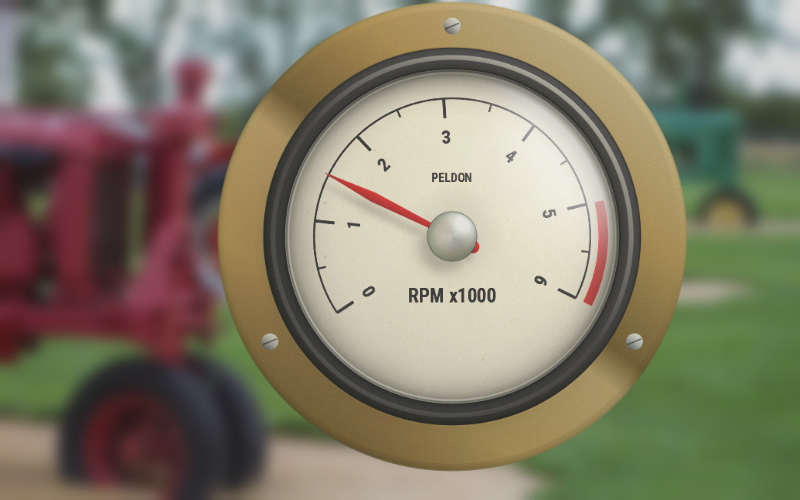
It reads 1500,rpm
